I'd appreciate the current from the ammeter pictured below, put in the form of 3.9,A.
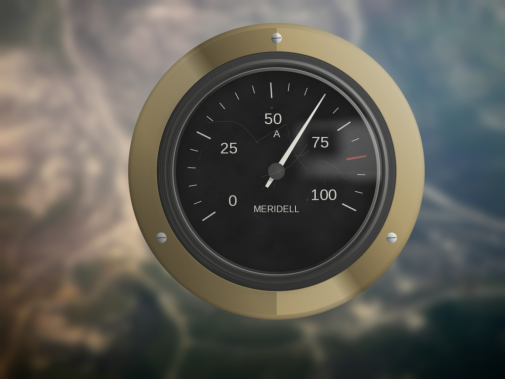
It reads 65,A
